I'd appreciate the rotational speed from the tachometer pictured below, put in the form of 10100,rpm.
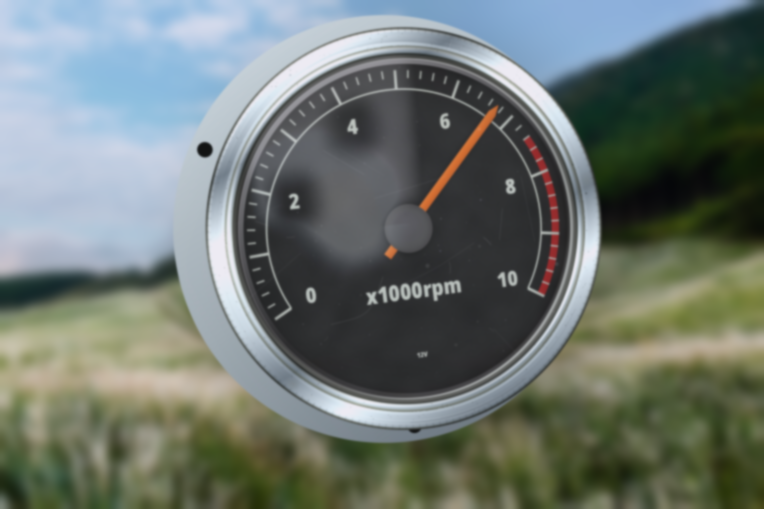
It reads 6700,rpm
